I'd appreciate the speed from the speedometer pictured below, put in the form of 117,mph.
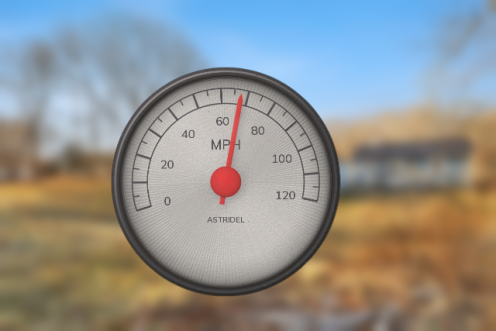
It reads 67.5,mph
